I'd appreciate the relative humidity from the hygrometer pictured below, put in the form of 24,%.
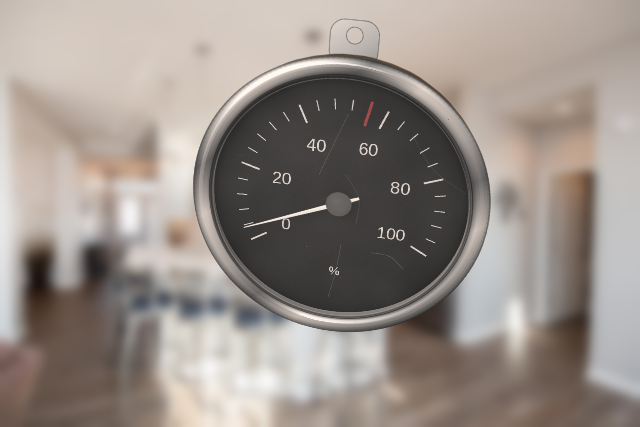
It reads 4,%
